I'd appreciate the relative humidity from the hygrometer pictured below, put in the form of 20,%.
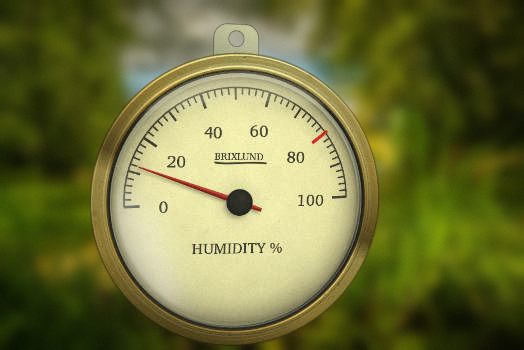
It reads 12,%
